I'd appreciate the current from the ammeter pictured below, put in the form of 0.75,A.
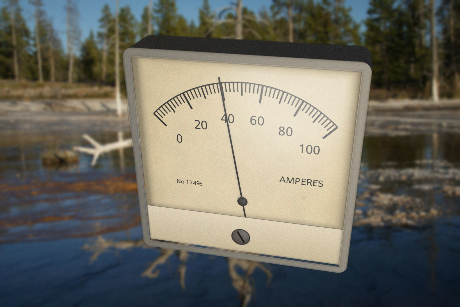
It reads 40,A
